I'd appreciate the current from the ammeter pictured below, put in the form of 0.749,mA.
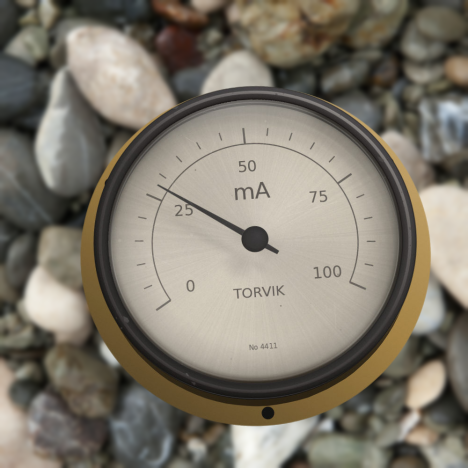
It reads 27.5,mA
